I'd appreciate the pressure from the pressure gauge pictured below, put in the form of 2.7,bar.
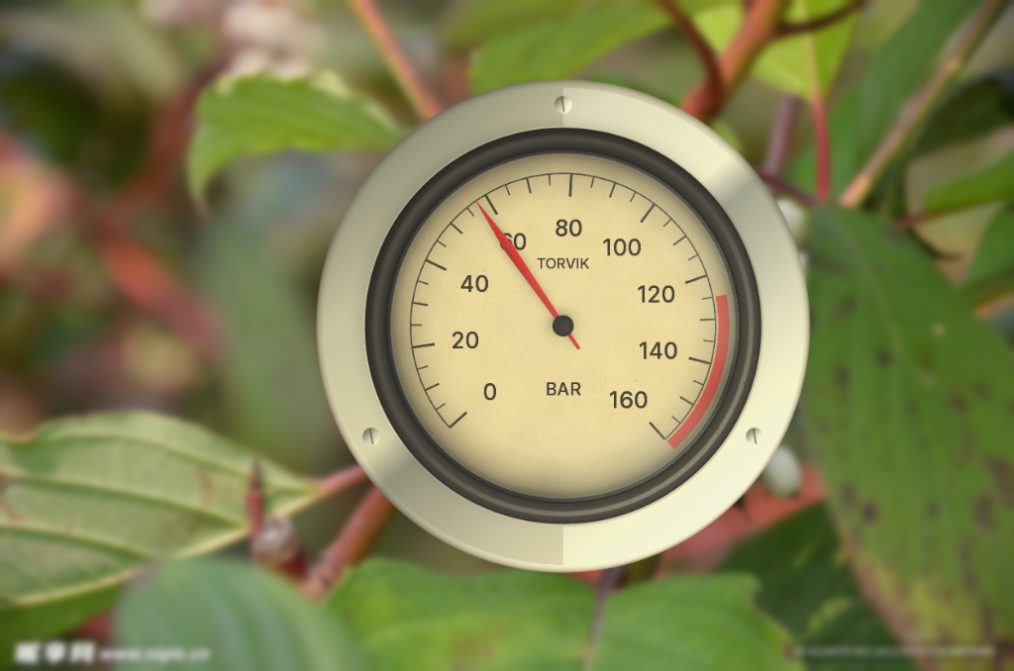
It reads 57.5,bar
